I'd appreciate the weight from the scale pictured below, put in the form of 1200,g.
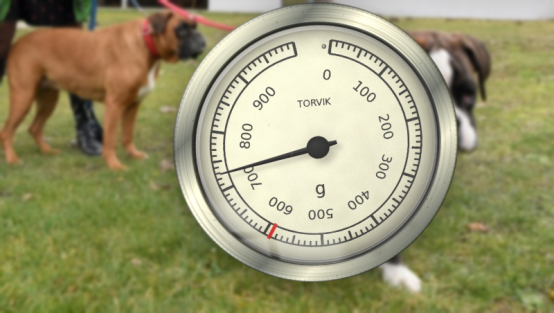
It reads 730,g
